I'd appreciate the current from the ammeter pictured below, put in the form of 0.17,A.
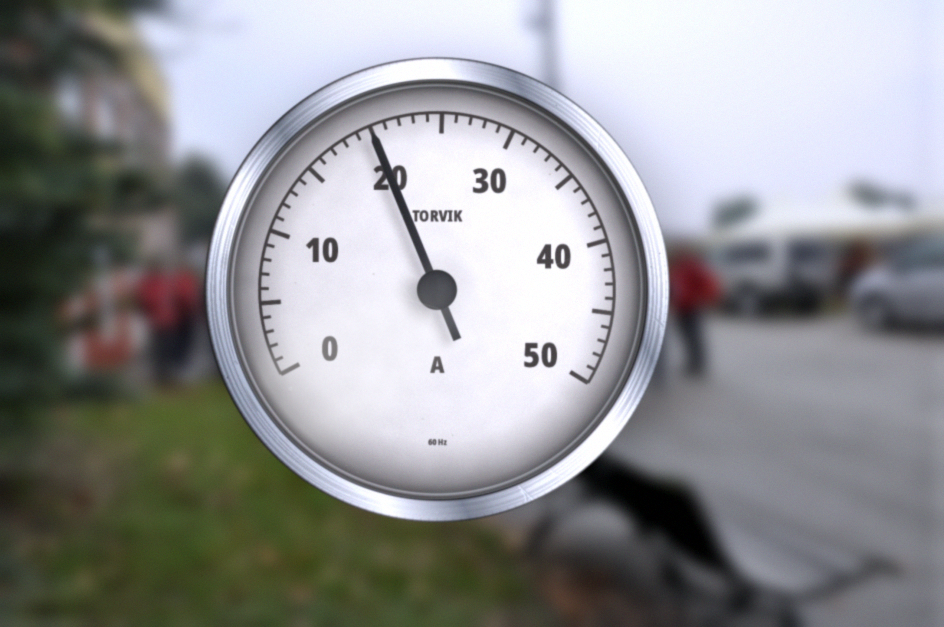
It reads 20,A
